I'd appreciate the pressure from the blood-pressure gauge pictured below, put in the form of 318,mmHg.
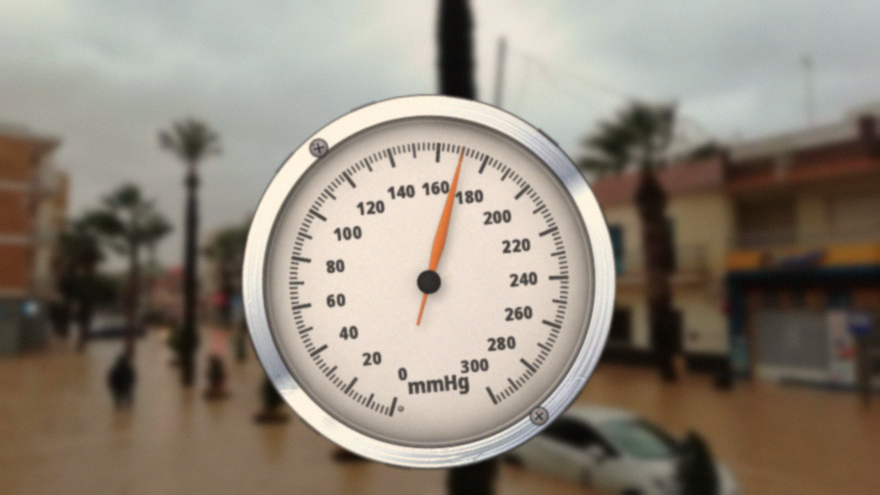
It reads 170,mmHg
